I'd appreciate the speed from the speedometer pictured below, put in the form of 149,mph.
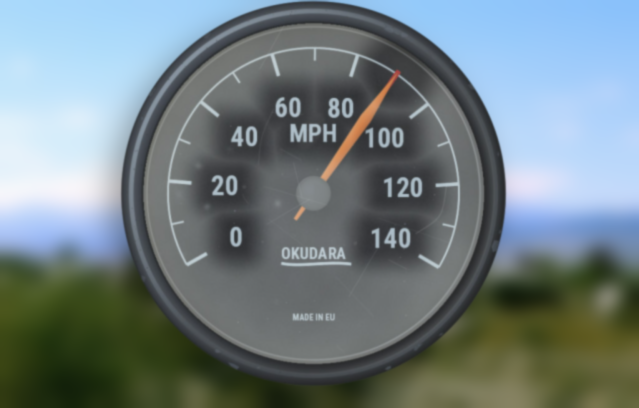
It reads 90,mph
